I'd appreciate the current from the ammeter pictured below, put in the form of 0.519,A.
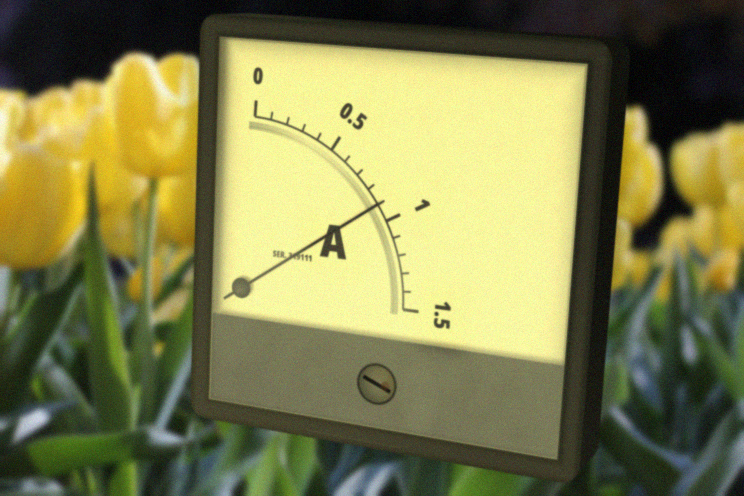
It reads 0.9,A
